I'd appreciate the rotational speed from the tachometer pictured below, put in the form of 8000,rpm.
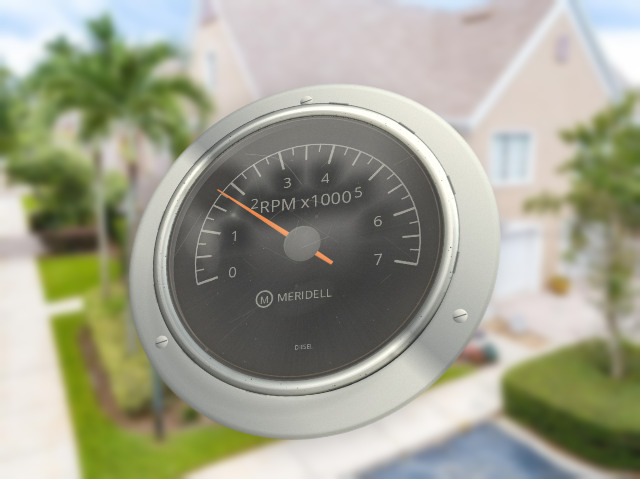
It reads 1750,rpm
